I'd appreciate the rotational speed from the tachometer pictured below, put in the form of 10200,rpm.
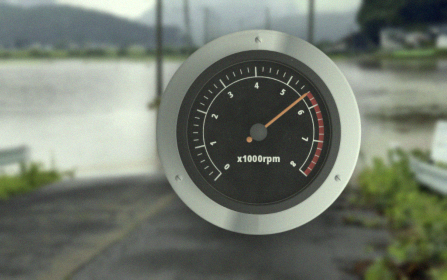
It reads 5600,rpm
